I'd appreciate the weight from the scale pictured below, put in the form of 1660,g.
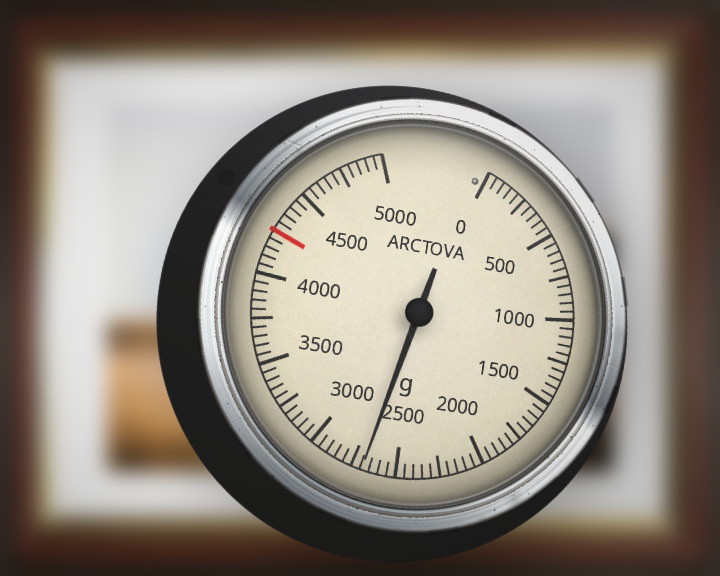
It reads 2700,g
